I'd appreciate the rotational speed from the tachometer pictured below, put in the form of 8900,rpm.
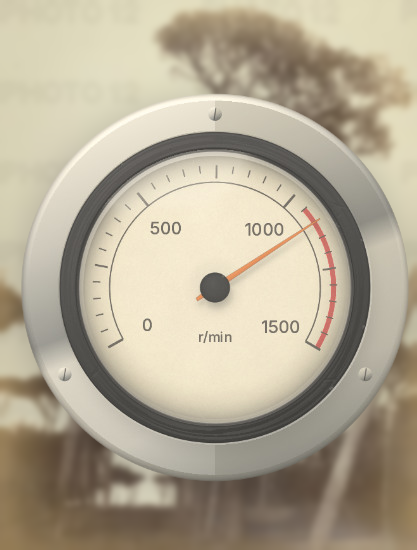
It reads 1100,rpm
